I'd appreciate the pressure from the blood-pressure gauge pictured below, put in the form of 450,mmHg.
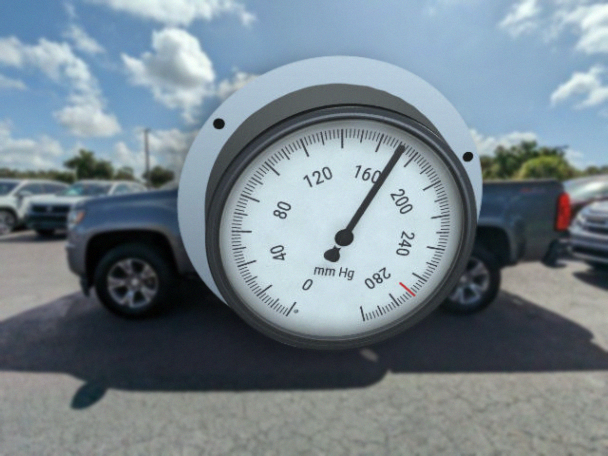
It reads 170,mmHg
